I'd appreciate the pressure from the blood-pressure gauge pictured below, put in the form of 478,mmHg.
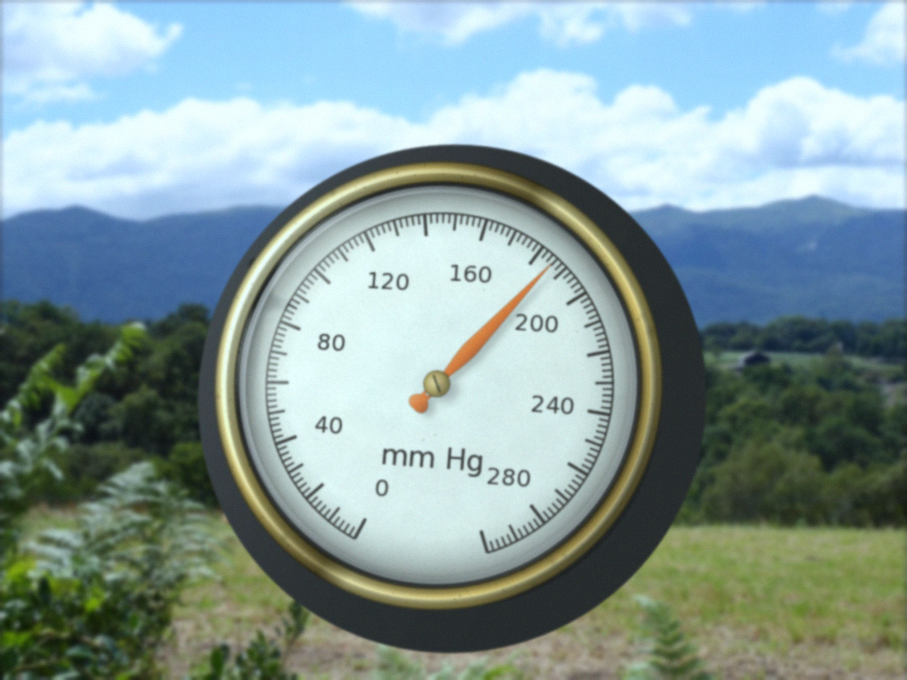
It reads 186,mmHg
